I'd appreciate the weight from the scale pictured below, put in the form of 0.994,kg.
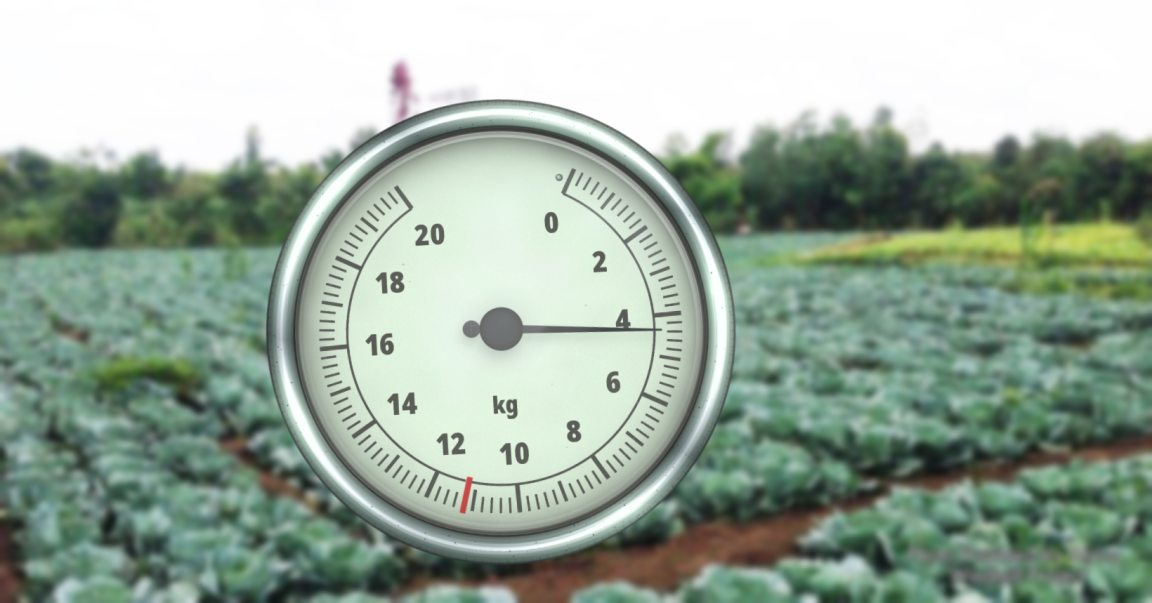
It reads 4.4,kg
